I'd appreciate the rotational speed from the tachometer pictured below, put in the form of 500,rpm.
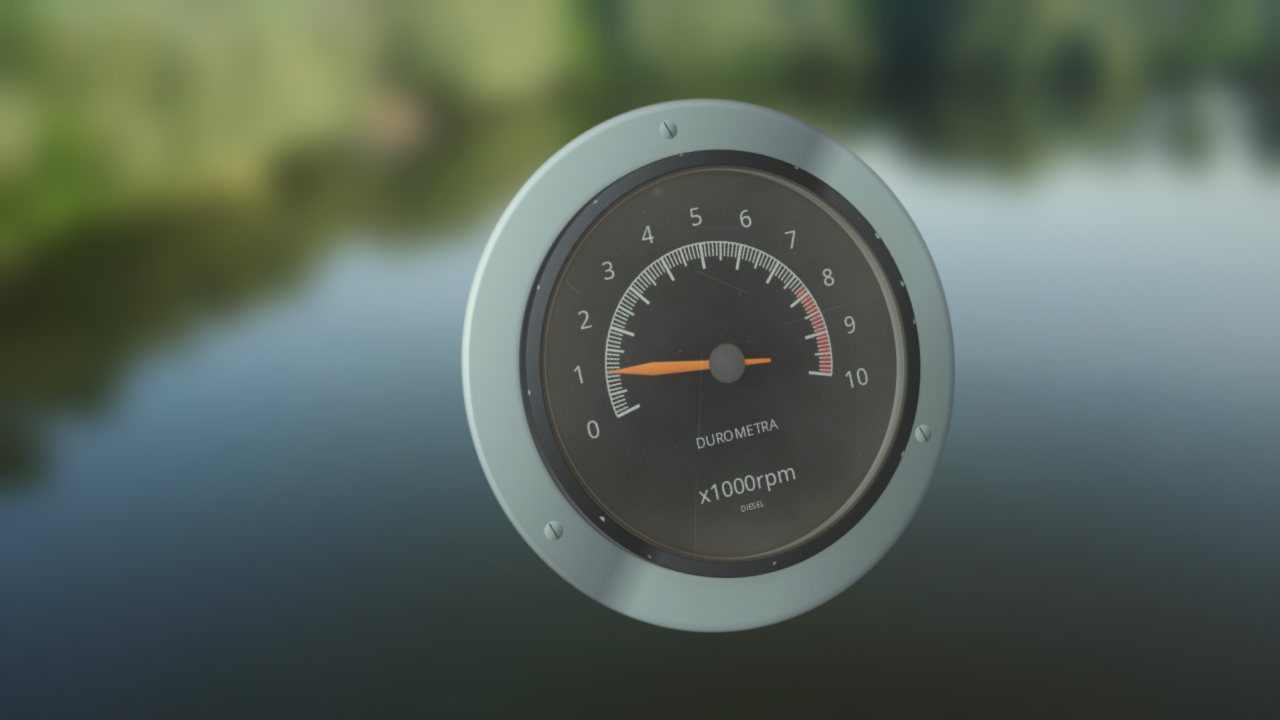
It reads 1000,rpm
